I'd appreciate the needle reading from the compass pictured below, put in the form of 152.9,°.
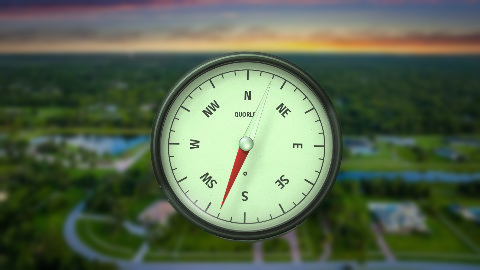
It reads 200,°
